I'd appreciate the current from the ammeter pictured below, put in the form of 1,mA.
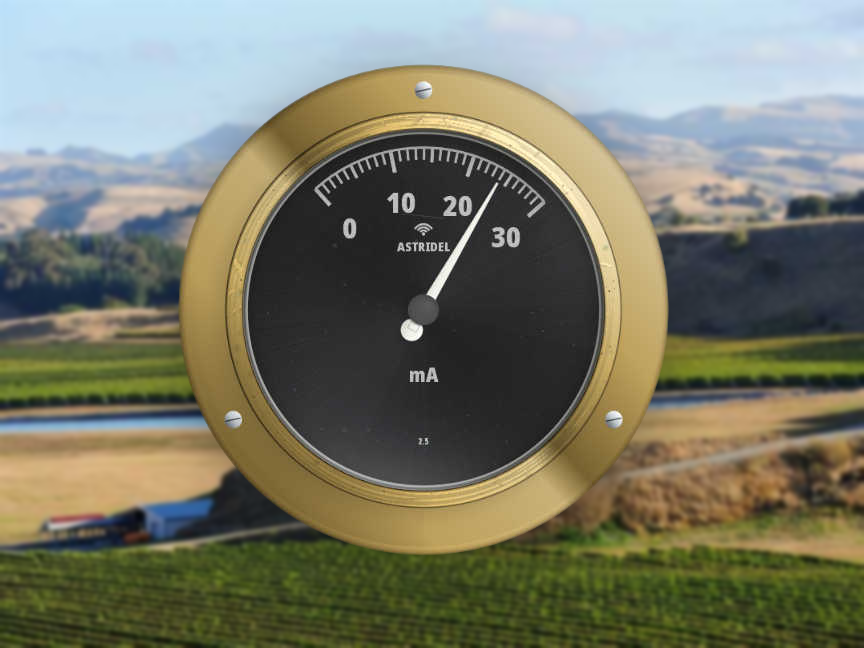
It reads 24,mA
